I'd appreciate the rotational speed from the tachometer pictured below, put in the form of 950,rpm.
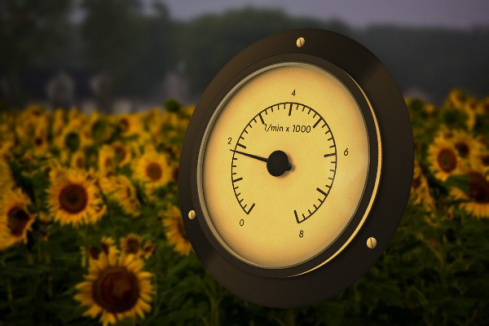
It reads 1800,rpm
